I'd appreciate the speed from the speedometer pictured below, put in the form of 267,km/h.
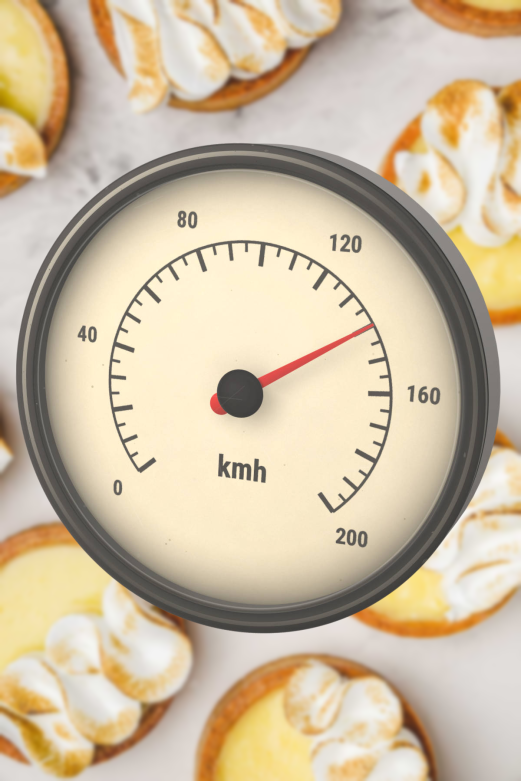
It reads 140,km/h
